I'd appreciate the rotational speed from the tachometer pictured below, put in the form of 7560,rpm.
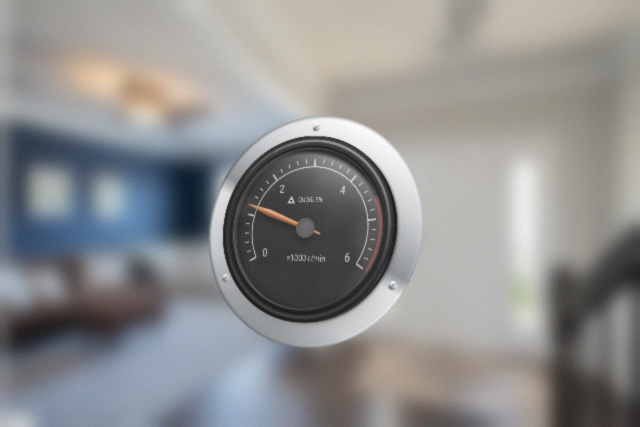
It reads 1200,rpm
